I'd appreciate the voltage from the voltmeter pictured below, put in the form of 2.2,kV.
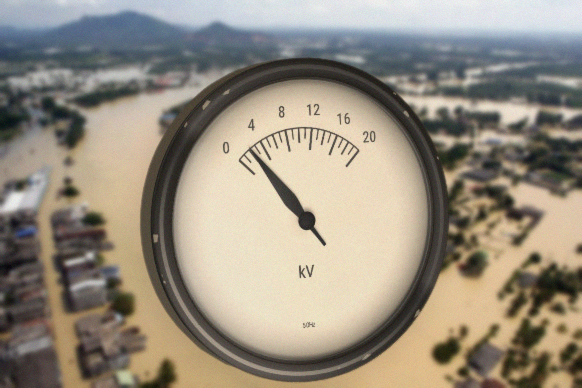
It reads 2,kV
